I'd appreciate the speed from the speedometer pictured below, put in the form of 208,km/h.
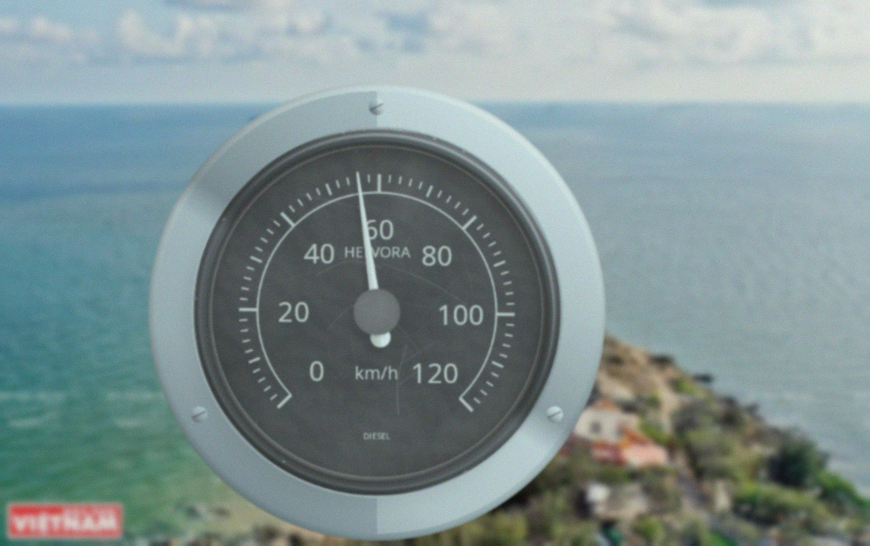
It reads 56,km/h
